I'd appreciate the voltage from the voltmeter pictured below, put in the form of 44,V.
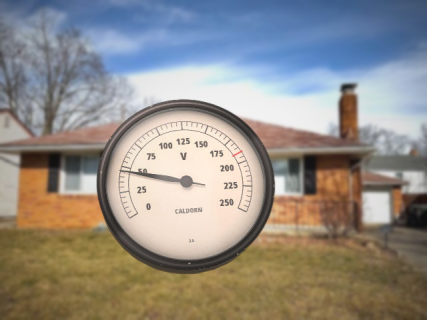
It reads 45,V
